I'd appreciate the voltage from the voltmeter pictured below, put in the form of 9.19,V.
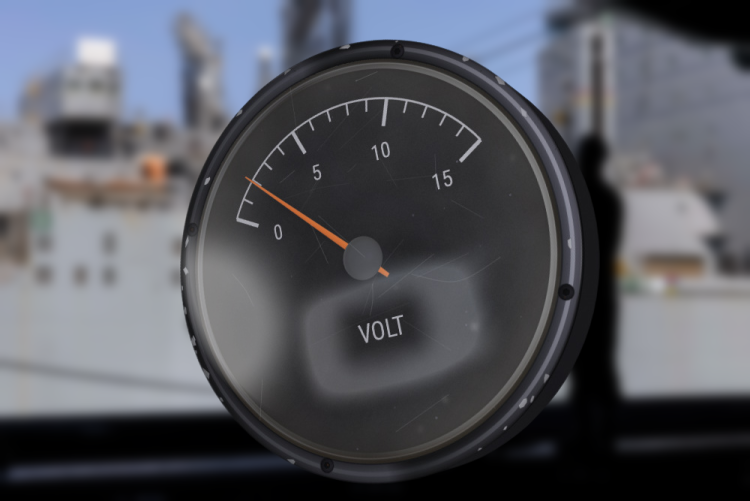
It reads 2,V
